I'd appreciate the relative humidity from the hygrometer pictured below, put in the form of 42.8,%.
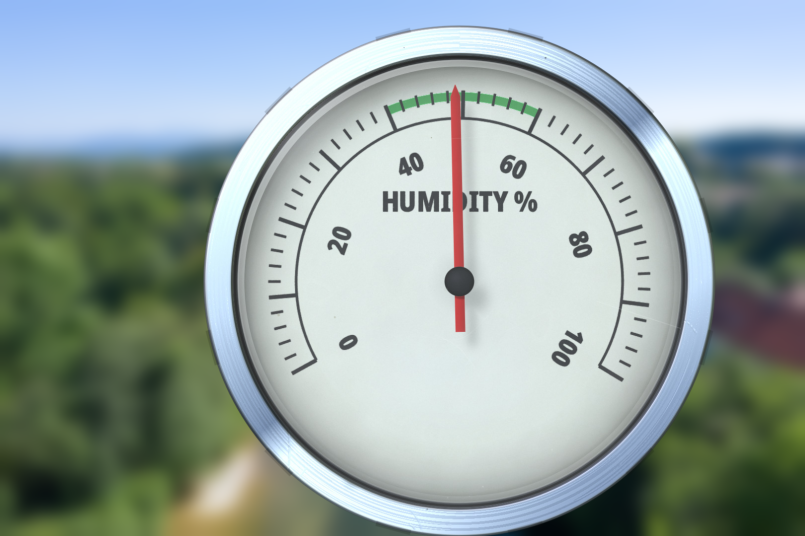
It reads 49,%
